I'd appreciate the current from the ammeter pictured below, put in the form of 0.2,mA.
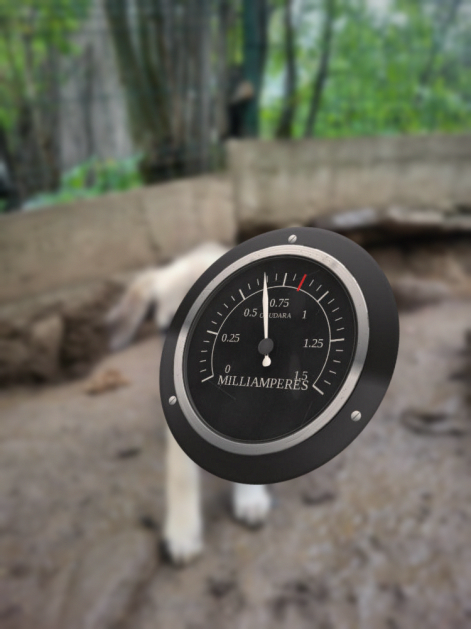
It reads 0.65,mA
